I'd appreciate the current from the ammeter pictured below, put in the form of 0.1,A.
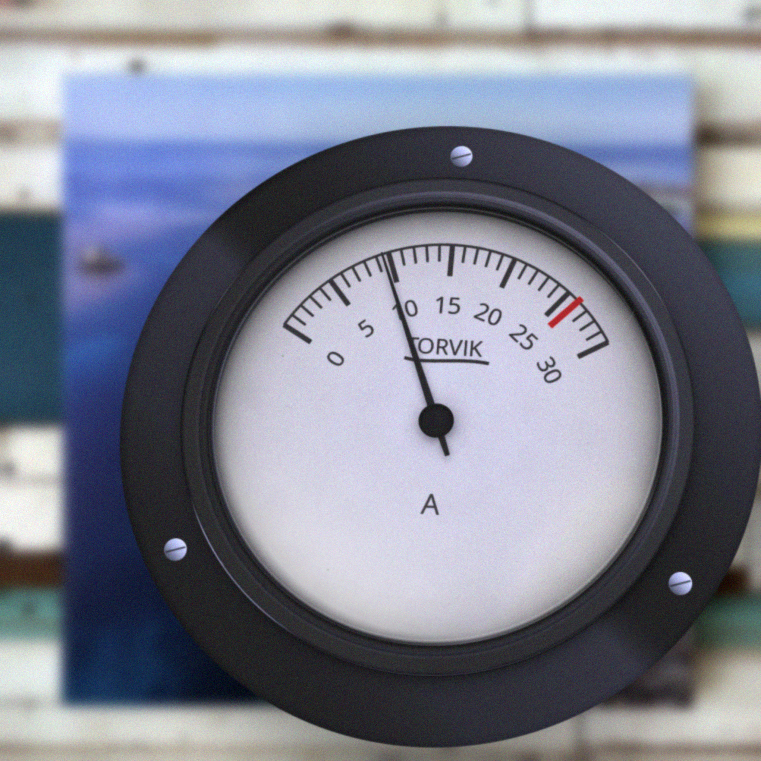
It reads 9.5,A
